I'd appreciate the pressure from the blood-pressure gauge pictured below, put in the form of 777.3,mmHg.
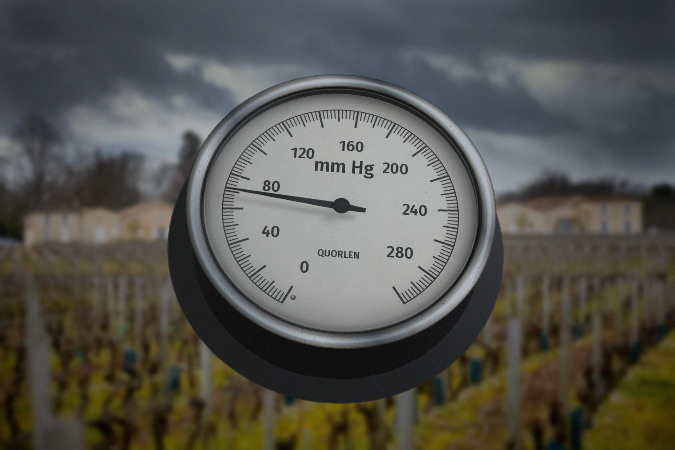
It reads 70,mmHg
